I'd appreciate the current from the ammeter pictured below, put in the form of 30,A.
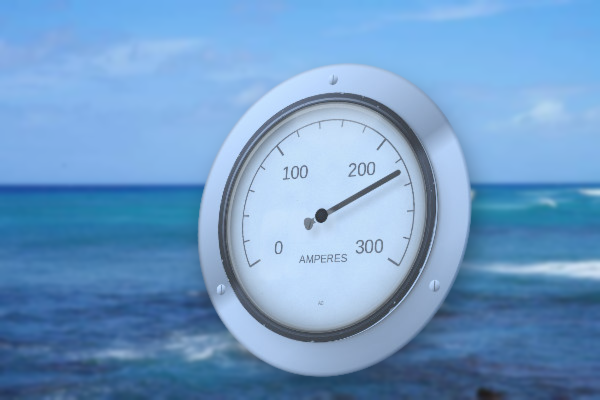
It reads 230,A
